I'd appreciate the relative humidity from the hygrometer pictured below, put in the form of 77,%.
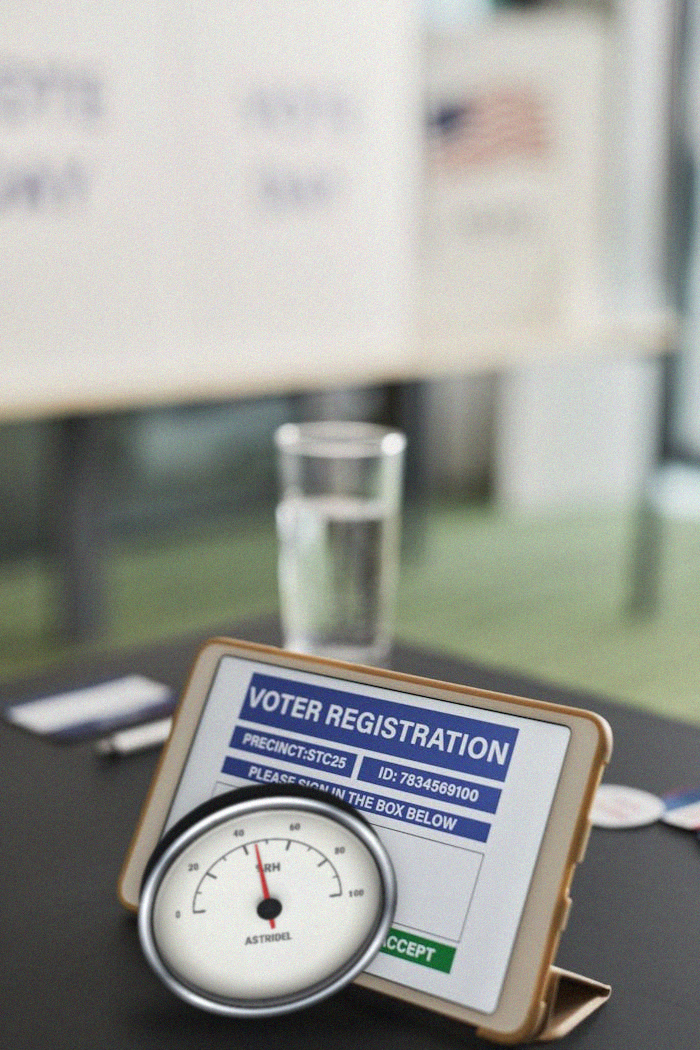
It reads 45,%
